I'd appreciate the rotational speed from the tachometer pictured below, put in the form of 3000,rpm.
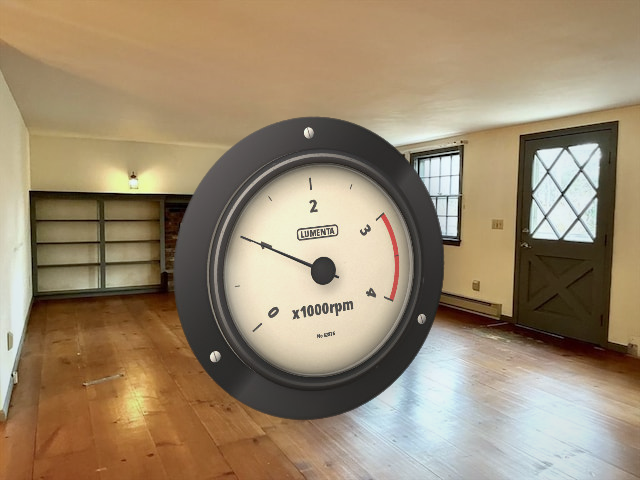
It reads 1000,rpm
